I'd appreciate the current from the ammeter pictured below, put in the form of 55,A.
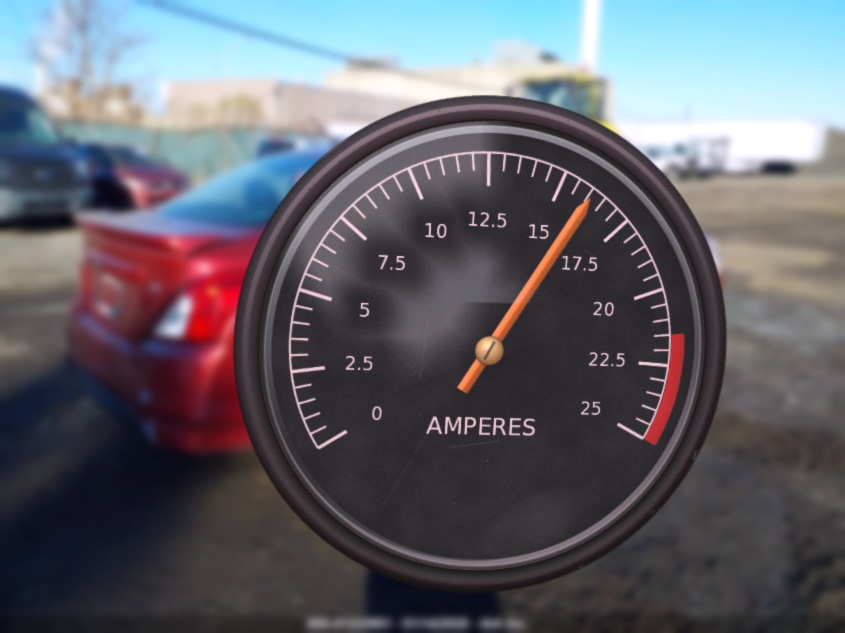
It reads 16,A
